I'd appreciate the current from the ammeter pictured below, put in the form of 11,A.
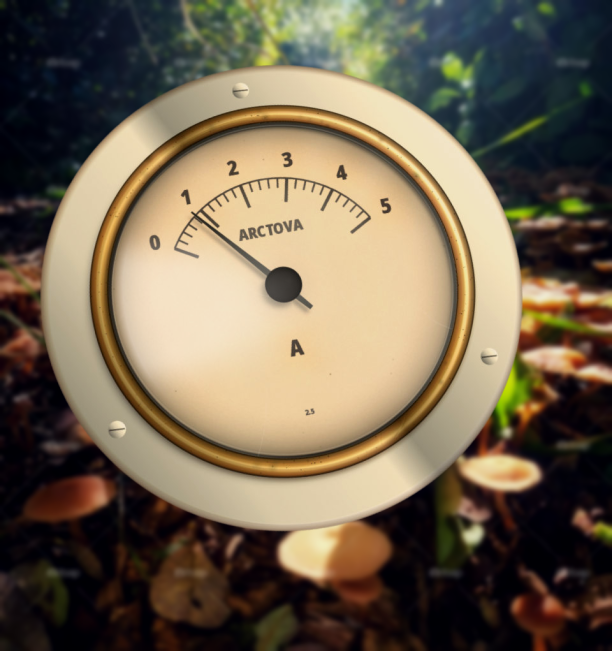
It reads 0.8,A
